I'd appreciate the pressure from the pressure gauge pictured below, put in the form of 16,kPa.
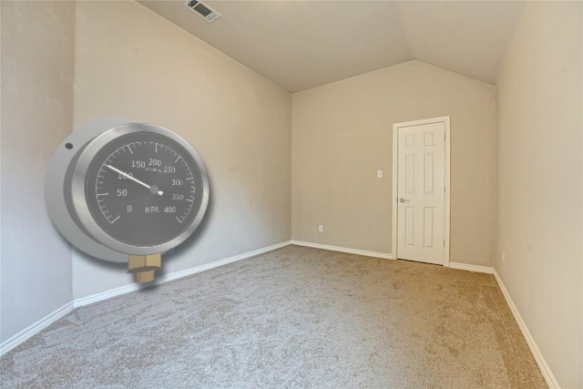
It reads 100,kPa
